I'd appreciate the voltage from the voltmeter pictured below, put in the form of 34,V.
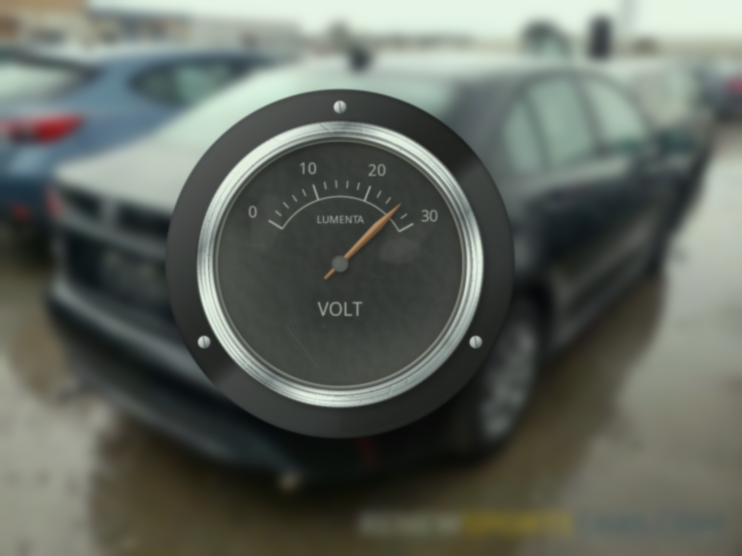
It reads 26,V
